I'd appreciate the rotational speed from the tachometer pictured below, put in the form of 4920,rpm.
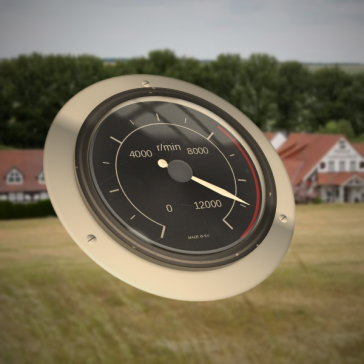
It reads 11000,rpm
